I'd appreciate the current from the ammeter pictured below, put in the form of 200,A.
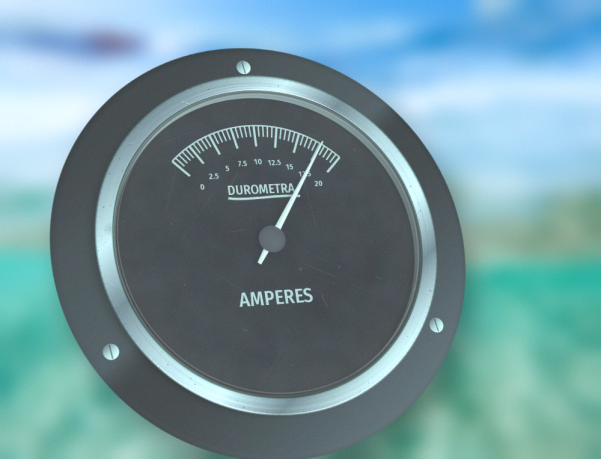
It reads 17.5,A
